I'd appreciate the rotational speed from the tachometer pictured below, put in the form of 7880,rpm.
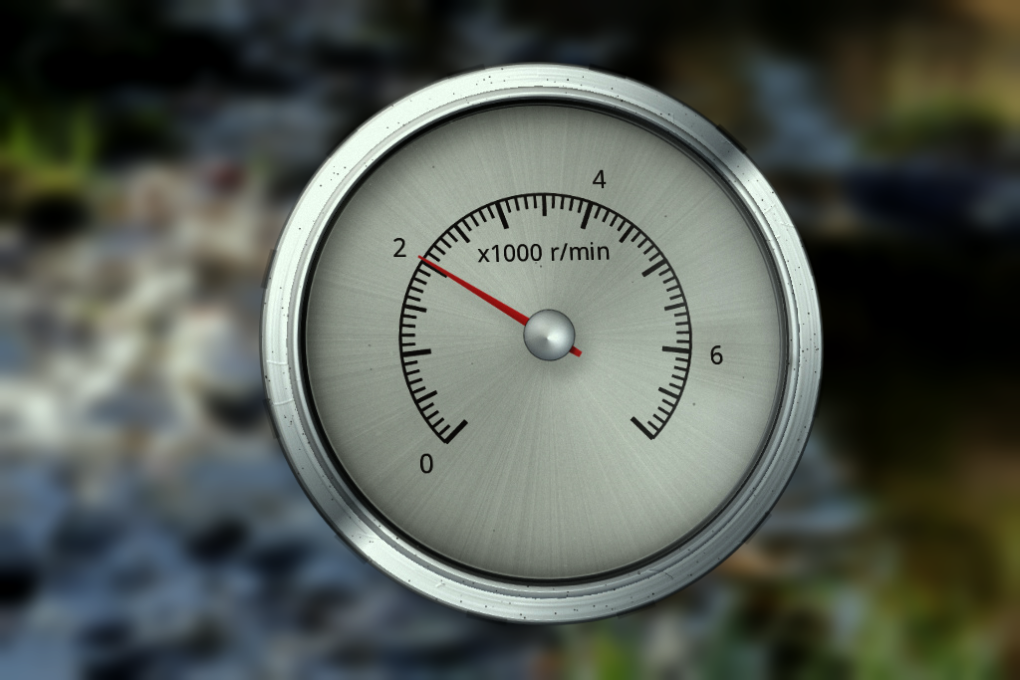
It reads 2000,rpm
